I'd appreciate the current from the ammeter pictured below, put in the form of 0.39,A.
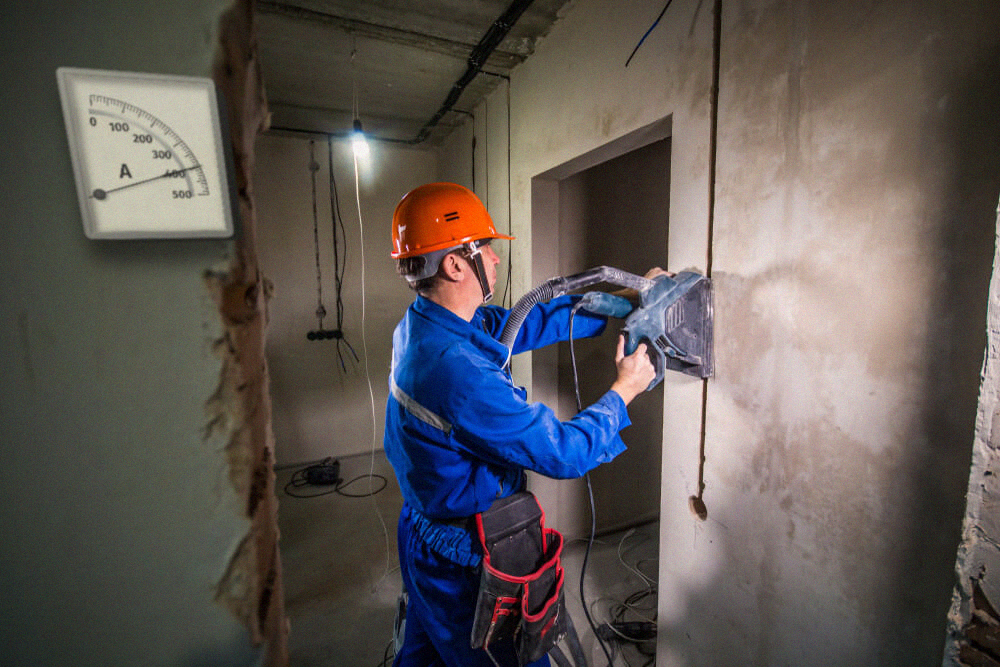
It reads 400,A
